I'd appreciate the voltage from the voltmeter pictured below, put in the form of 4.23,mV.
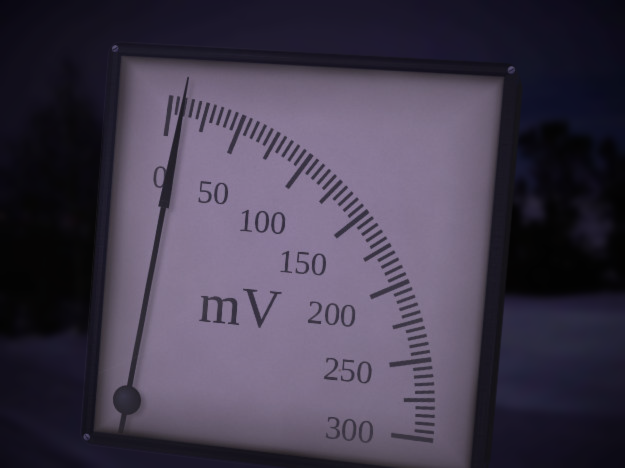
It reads 10,mV
